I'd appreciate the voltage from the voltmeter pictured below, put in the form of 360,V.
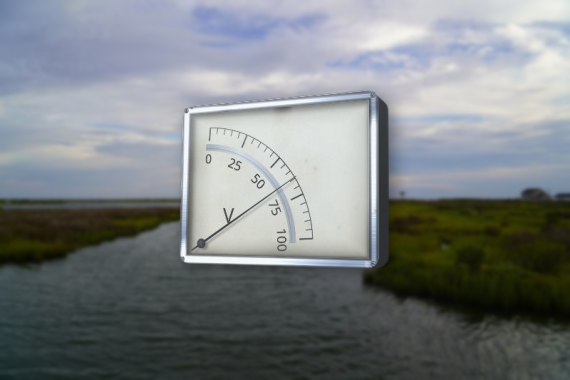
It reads 65,V
